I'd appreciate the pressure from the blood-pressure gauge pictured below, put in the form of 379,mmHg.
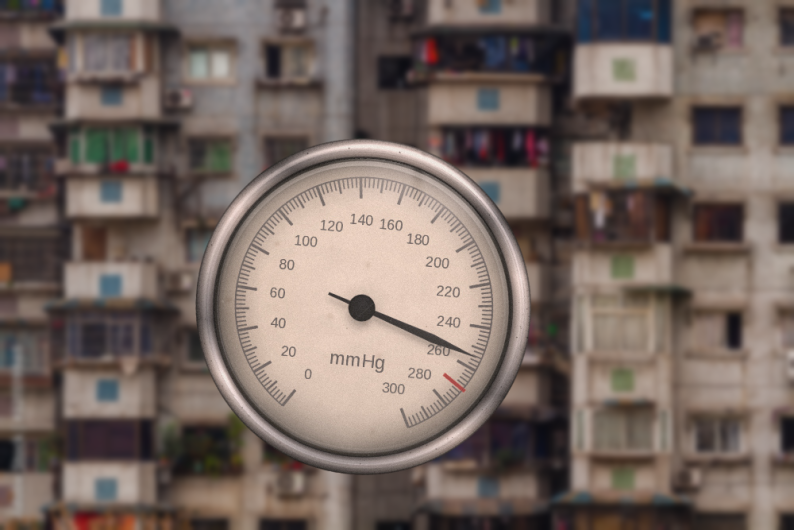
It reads 254,mmHg
